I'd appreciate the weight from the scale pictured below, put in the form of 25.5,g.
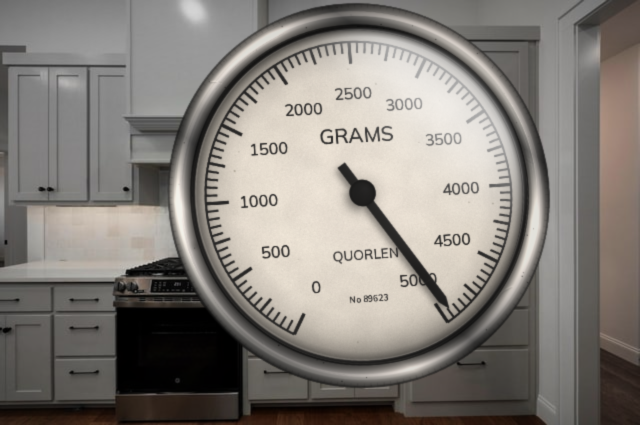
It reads 4950,g
